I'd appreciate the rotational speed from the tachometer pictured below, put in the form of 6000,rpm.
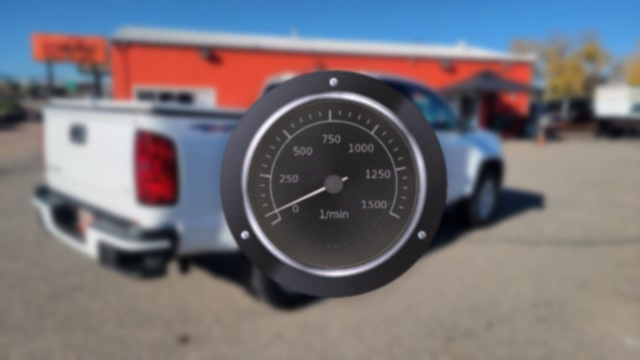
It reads 50,rpm
